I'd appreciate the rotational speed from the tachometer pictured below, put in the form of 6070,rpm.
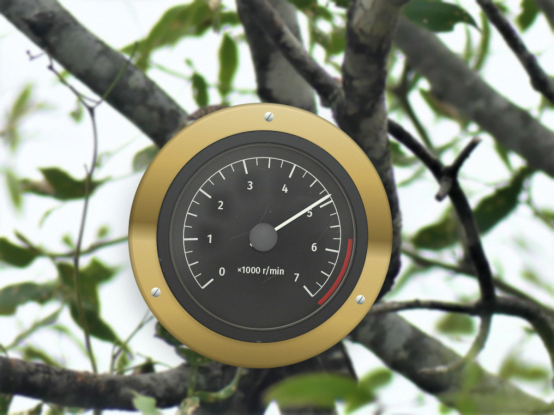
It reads 4875,rpm
